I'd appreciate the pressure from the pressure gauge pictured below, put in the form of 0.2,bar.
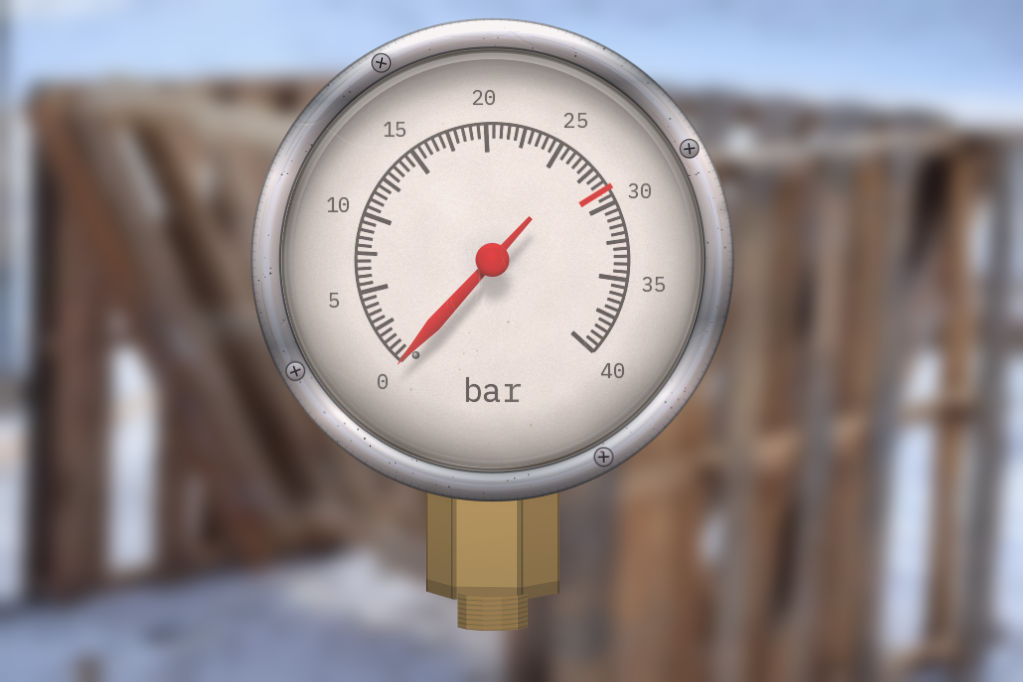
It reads 0,bar
